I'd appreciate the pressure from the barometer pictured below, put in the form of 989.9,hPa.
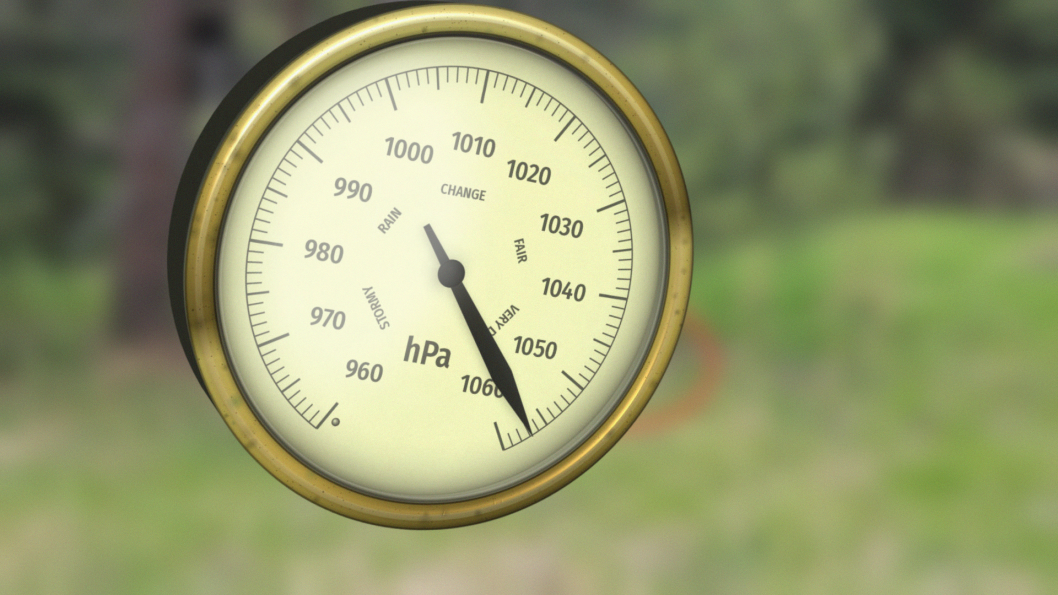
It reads 1057,hPa
